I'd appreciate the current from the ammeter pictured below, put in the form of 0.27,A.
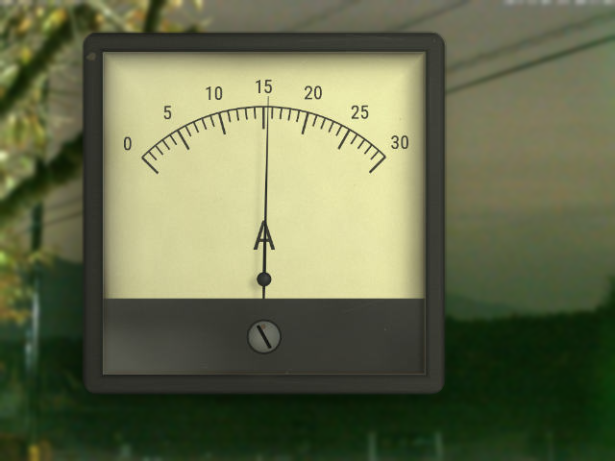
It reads 15.5,A
